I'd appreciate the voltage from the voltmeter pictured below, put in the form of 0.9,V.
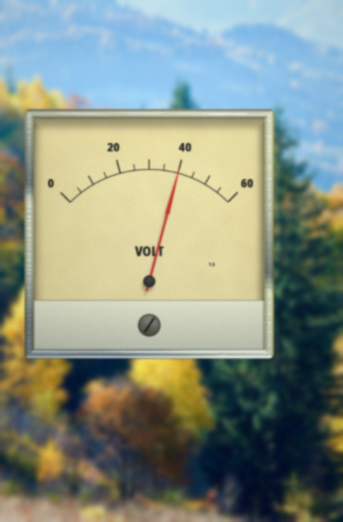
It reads 40,V
